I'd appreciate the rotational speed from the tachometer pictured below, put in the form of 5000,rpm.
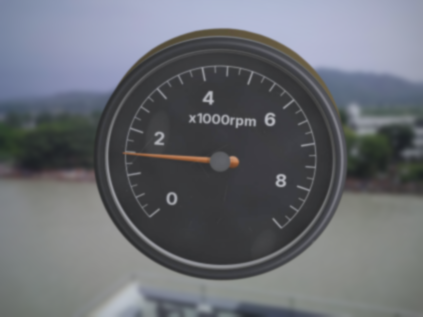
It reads 1500,rpm
